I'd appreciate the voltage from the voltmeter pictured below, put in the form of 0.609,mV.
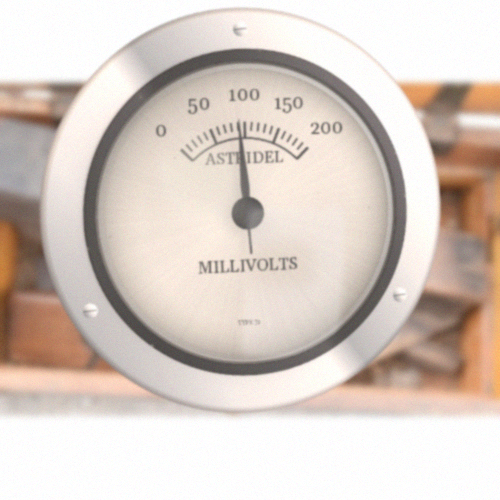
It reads 90,mV
